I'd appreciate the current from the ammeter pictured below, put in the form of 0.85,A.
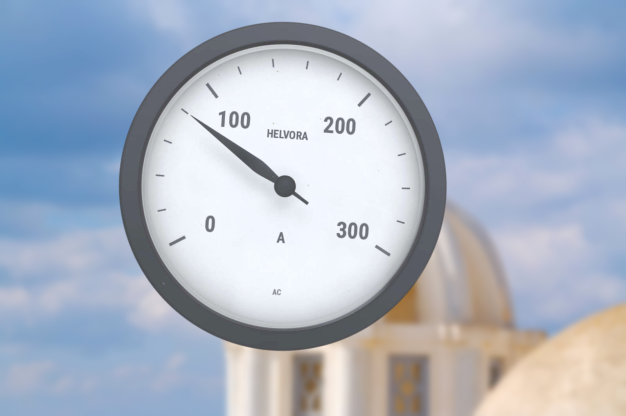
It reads 80,A
